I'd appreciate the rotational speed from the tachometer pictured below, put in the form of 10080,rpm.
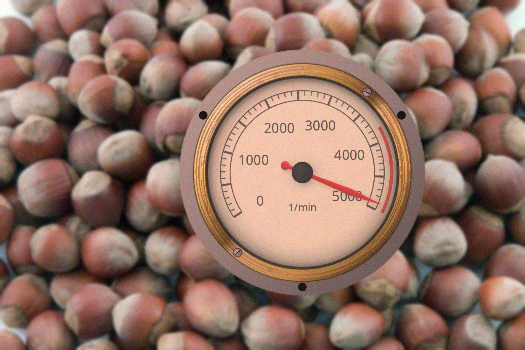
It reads 4900,rpm
